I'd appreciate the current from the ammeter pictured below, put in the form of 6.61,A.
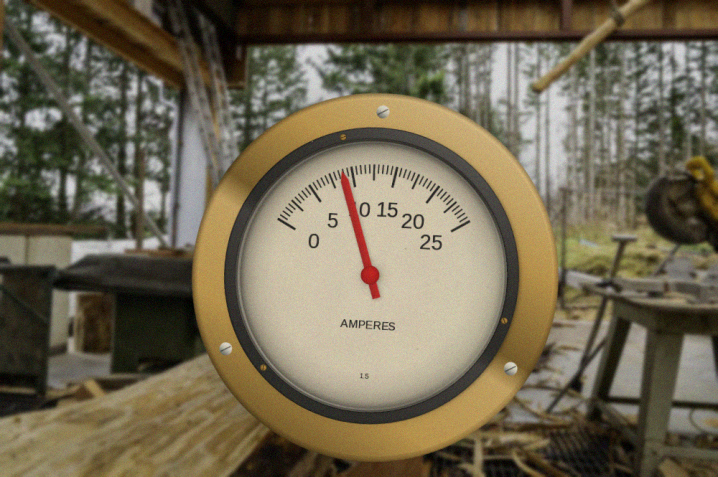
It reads 9,A
